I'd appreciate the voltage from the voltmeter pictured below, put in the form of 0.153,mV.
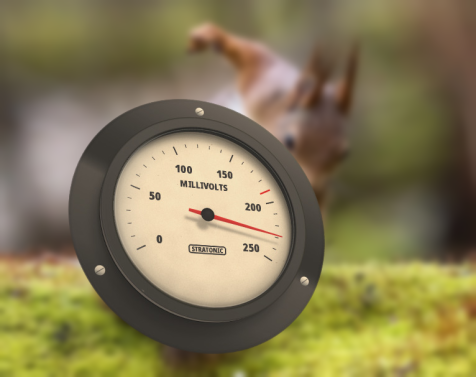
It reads 230,mV
